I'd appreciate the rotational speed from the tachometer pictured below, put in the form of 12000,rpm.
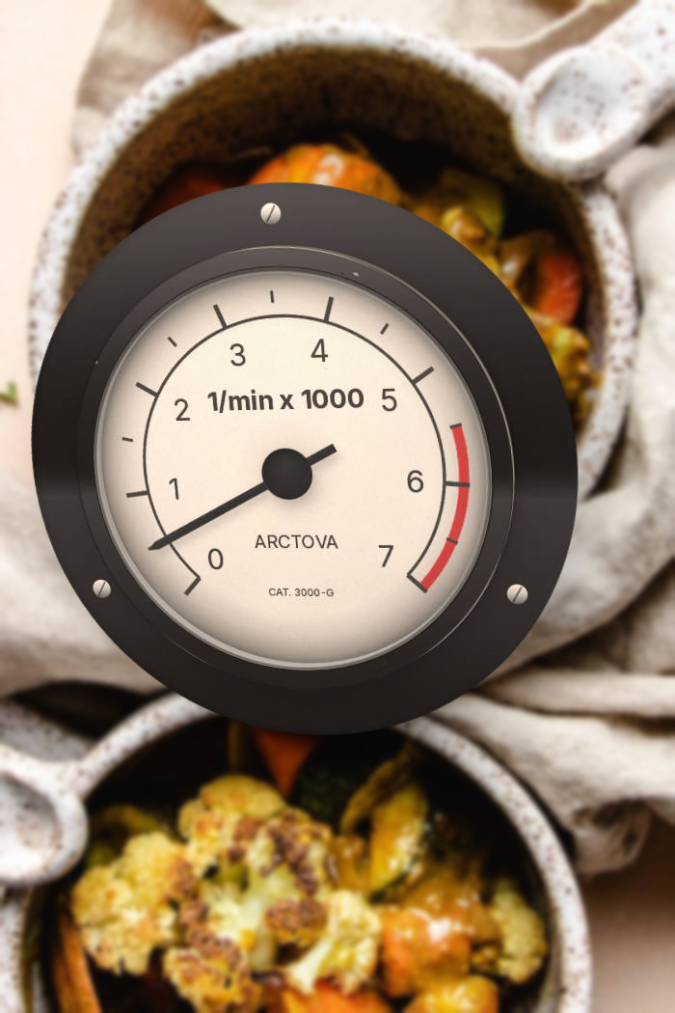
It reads 500,rpm
